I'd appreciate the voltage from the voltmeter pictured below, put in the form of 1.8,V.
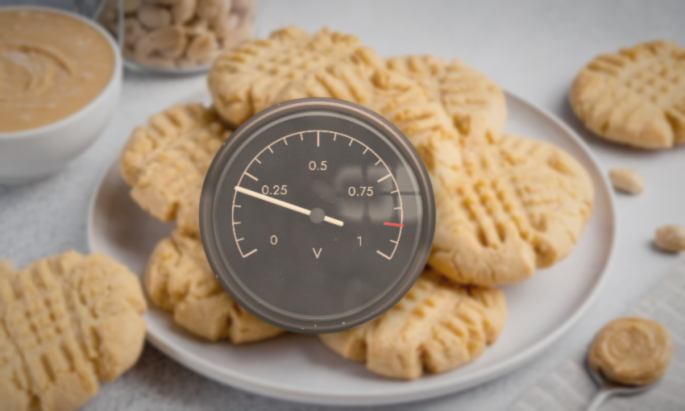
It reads 0.2,V
